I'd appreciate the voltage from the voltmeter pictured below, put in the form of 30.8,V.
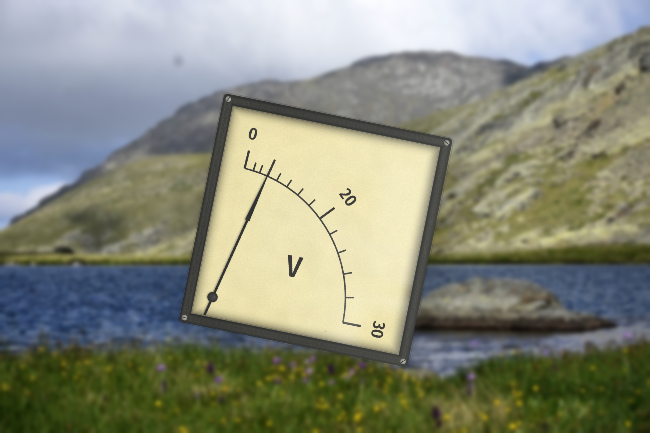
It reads 10,V
